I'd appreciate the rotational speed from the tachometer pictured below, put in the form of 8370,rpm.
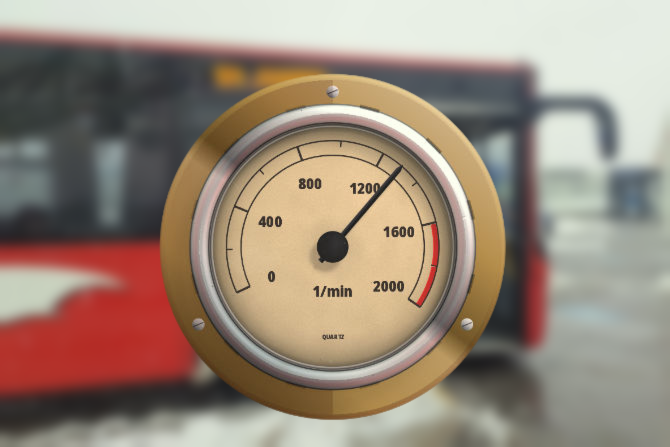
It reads 1300,rpm
